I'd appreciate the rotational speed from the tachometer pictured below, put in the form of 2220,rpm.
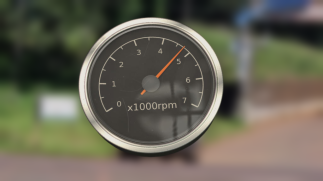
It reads 4750,rpm
